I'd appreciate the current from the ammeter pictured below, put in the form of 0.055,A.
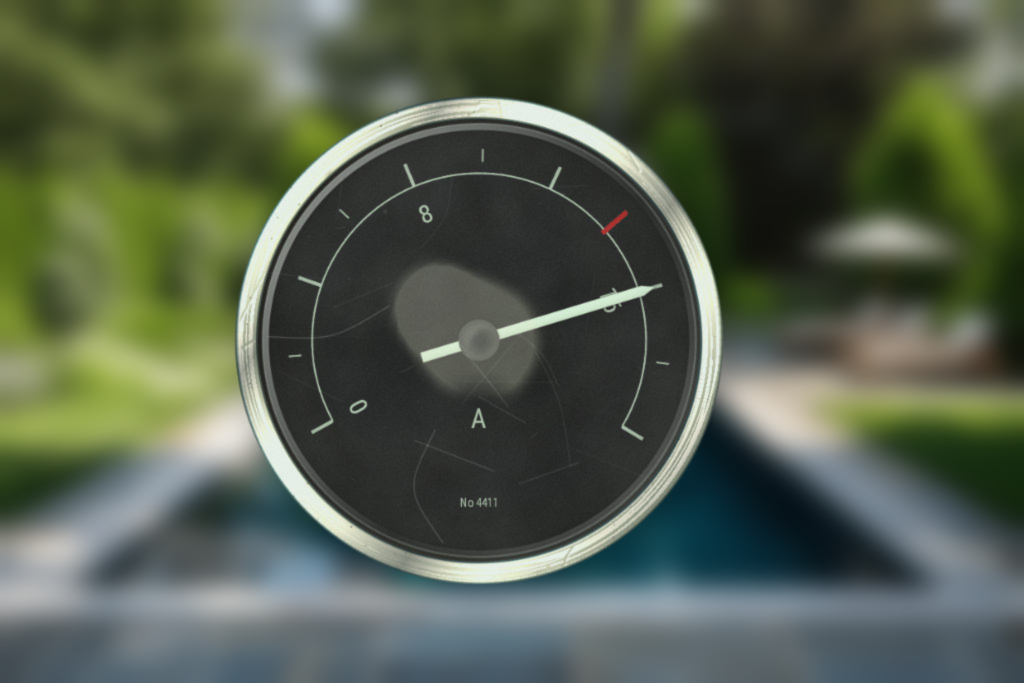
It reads 16,A
